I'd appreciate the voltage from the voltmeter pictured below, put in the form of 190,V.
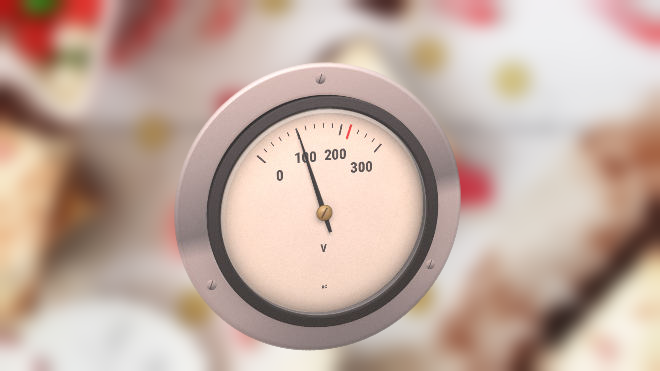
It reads 100,V
